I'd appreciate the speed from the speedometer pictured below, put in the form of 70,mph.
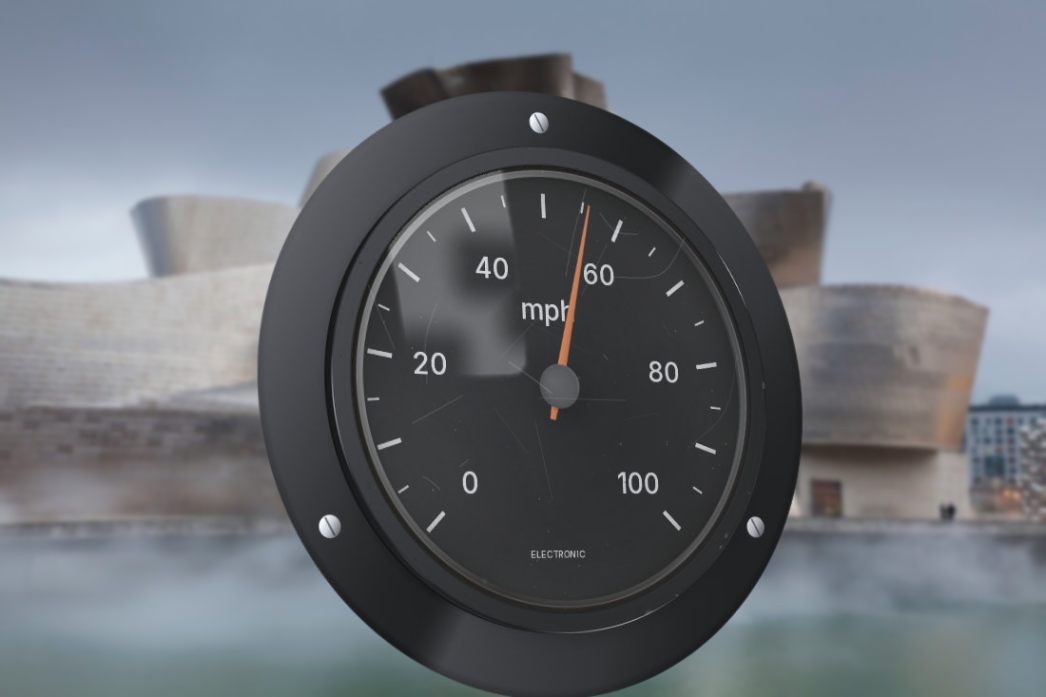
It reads 55,mph
